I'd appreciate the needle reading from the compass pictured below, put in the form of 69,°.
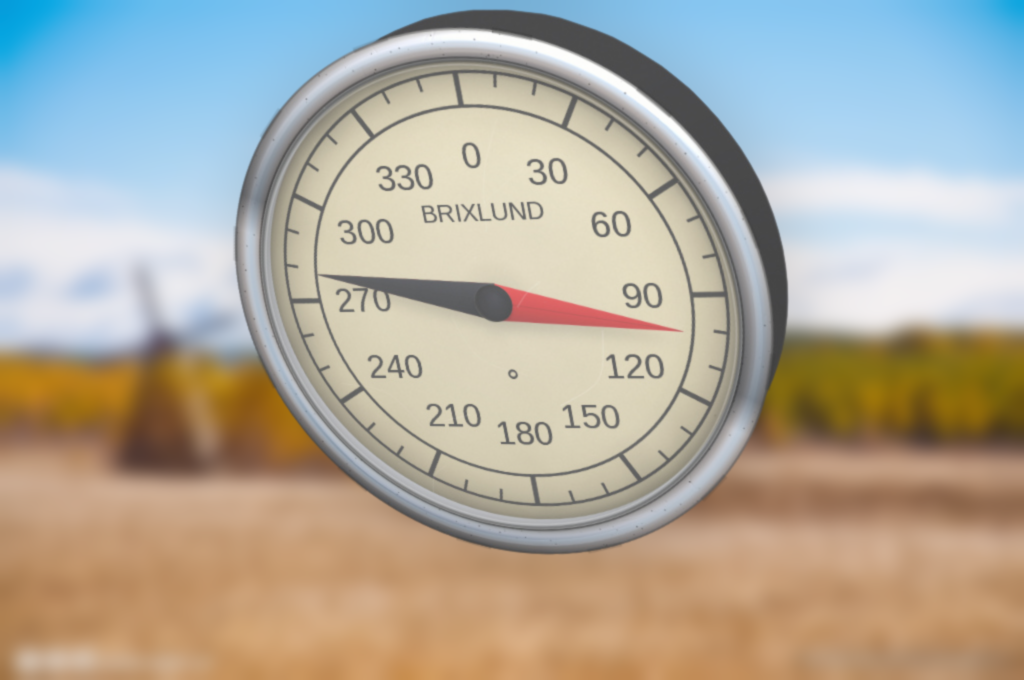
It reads 100,°
